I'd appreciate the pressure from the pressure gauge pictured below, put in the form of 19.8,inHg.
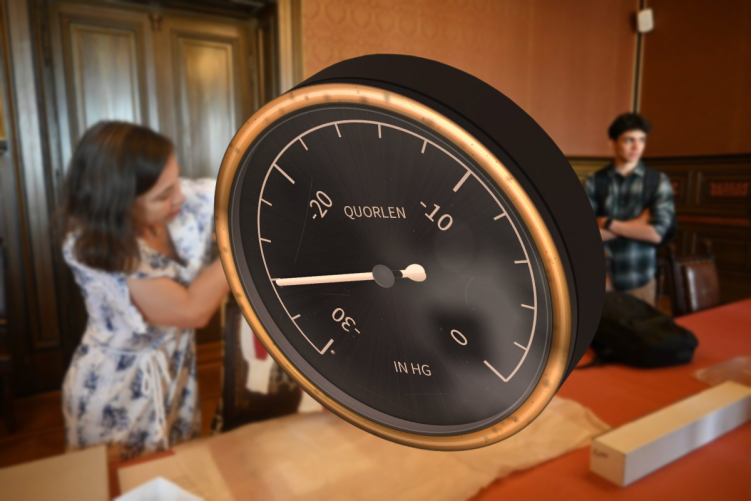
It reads -26,inHg
